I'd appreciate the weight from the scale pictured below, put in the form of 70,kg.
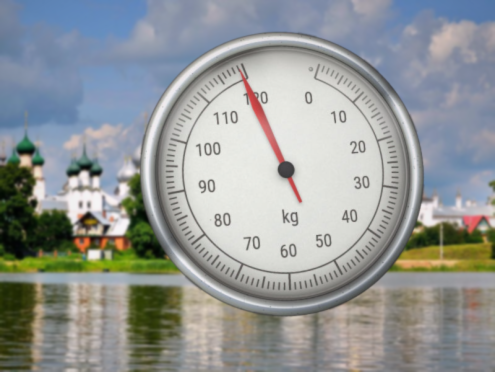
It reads 119,kg
